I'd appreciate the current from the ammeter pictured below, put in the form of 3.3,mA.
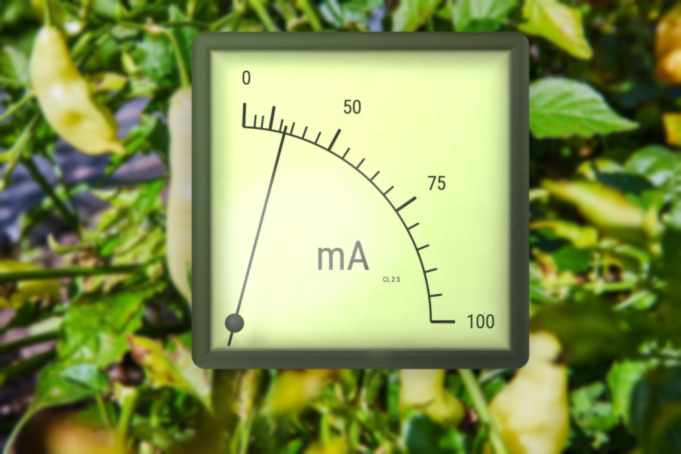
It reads 32.5,mA
